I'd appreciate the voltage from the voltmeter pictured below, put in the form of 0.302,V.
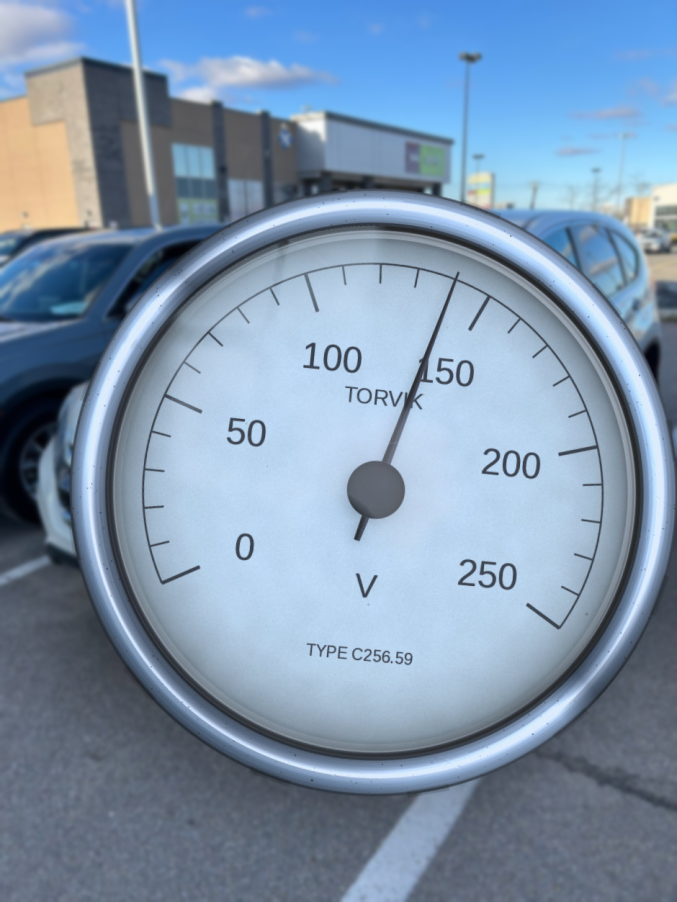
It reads 140,V
